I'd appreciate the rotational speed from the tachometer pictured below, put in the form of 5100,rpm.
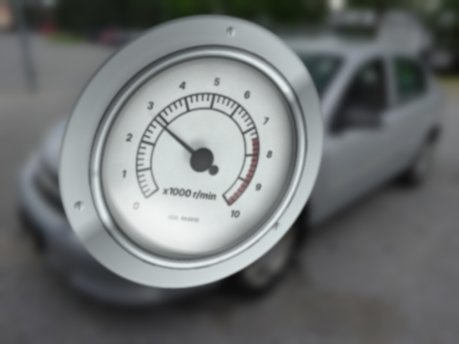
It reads 2800,rpm
